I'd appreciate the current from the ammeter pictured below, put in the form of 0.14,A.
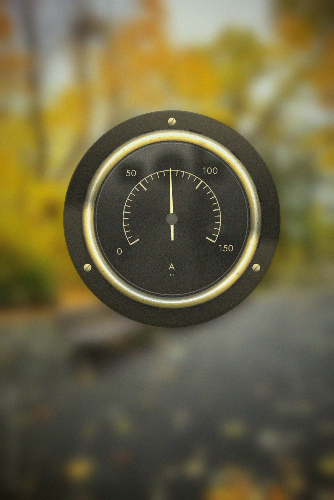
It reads 75,A
